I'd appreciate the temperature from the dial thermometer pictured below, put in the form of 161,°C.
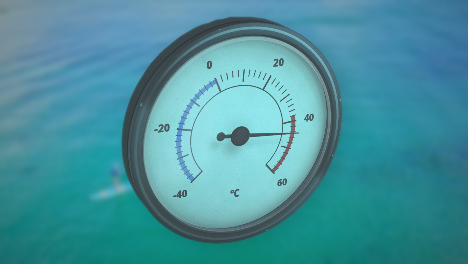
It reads 44,°C
